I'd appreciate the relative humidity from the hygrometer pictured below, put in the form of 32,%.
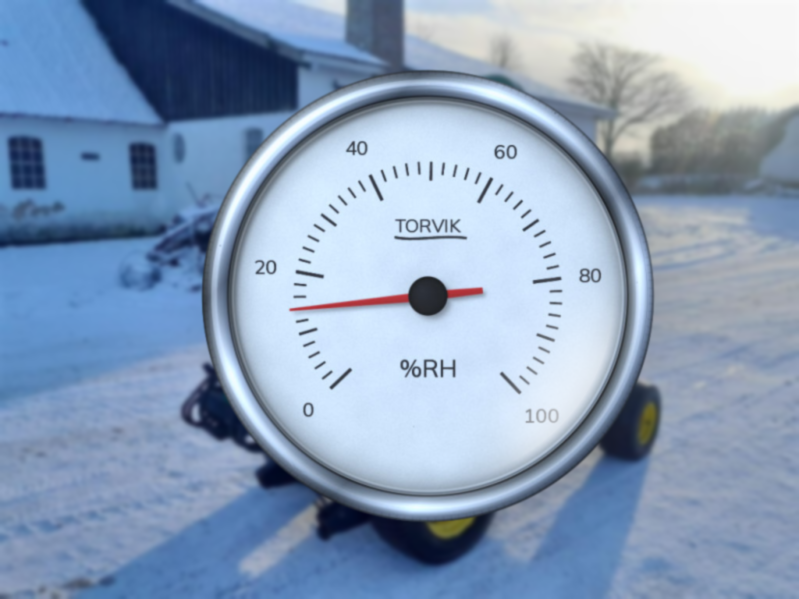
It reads 14,%
